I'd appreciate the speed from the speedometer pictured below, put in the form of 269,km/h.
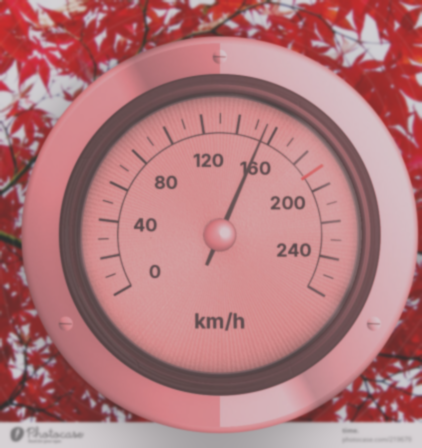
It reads 155,km/h
